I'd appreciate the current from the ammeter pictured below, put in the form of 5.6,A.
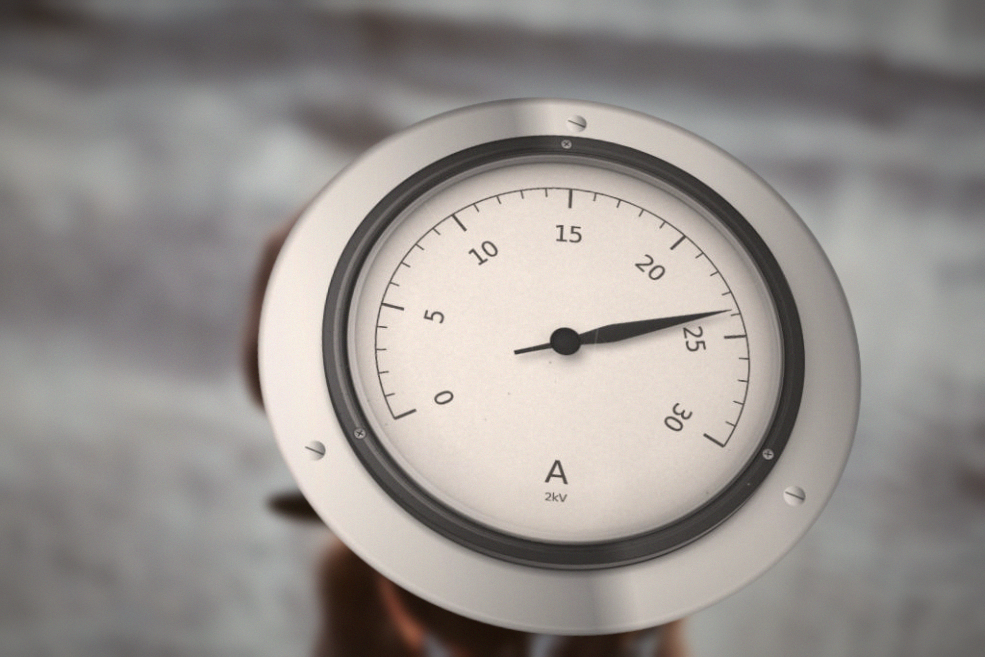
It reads 24,A
